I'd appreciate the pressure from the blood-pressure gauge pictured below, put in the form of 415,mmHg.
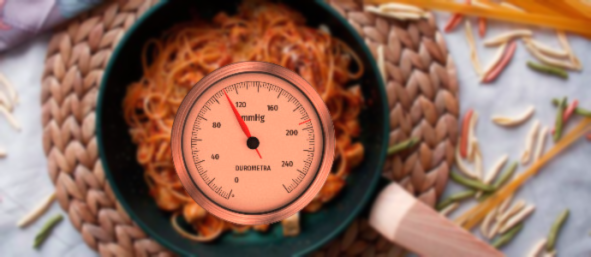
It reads 110,mmHg
